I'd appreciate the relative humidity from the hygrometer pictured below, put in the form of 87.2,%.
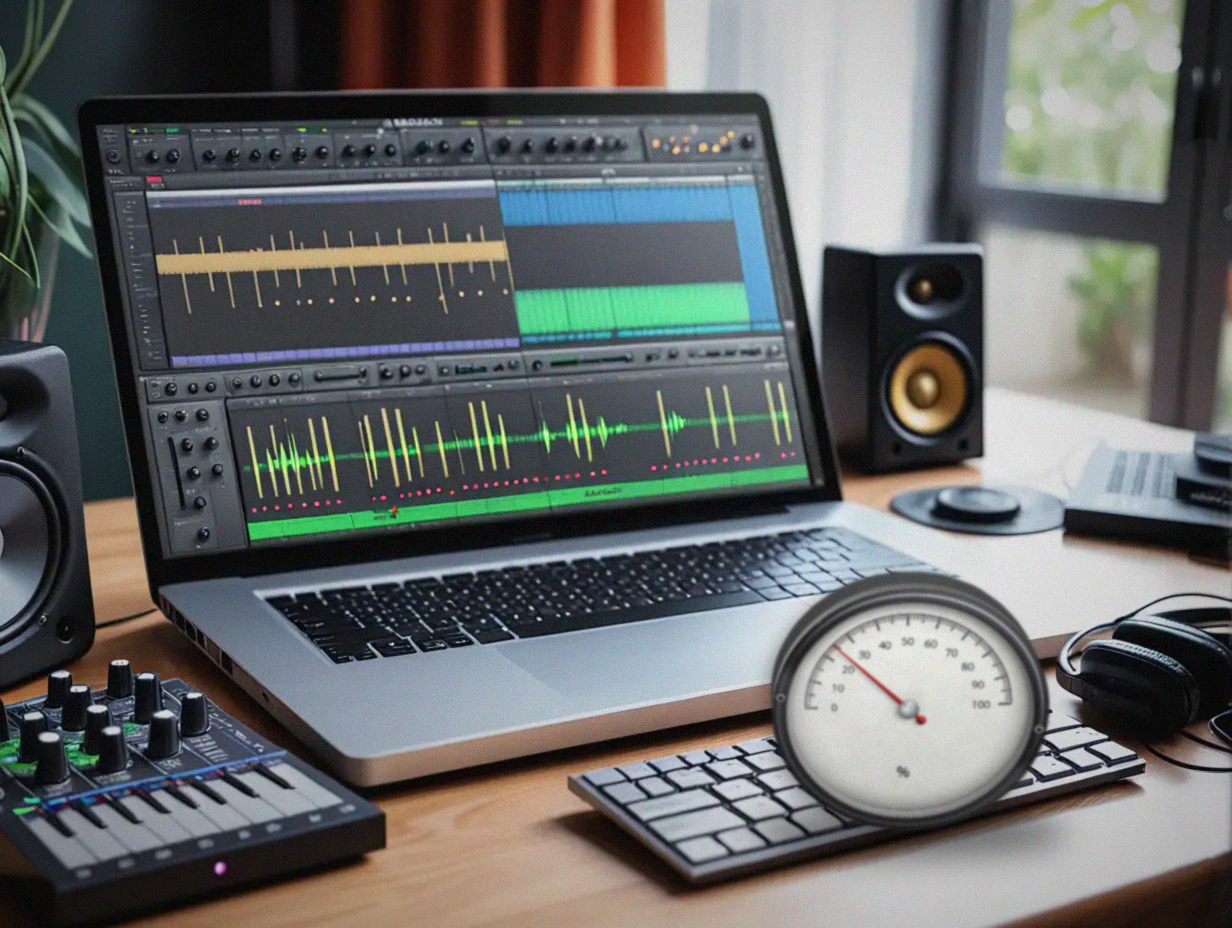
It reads 25,%
